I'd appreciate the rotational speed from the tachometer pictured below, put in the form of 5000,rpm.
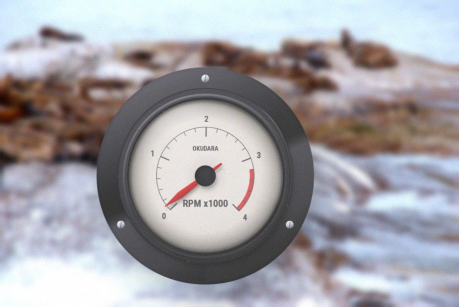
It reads 100,rpm
